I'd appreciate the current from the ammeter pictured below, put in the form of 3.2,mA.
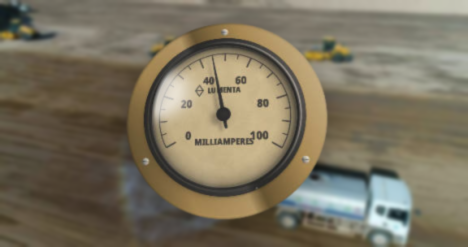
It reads 45,mA
